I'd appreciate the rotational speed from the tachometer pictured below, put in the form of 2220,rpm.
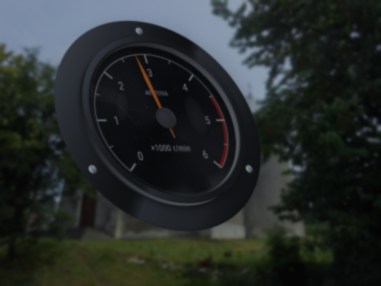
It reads 2750,rpm
